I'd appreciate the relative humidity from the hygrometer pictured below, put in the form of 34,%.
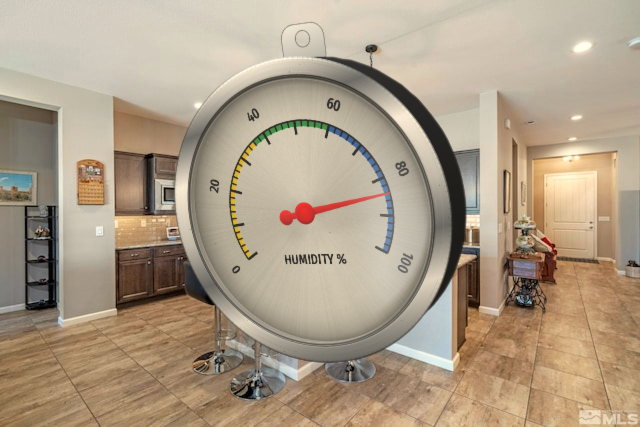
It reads 84,%
